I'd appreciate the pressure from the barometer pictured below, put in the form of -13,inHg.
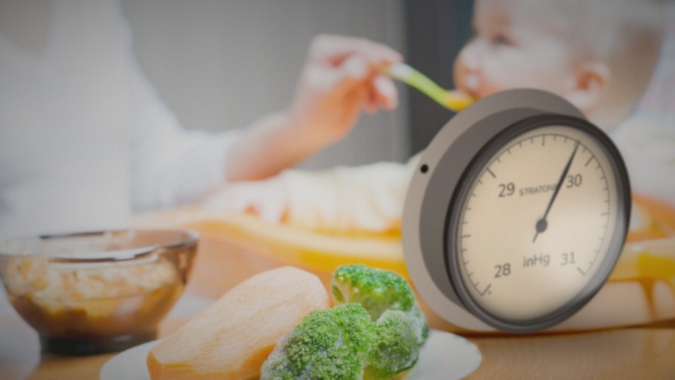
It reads 29.8,inHg
